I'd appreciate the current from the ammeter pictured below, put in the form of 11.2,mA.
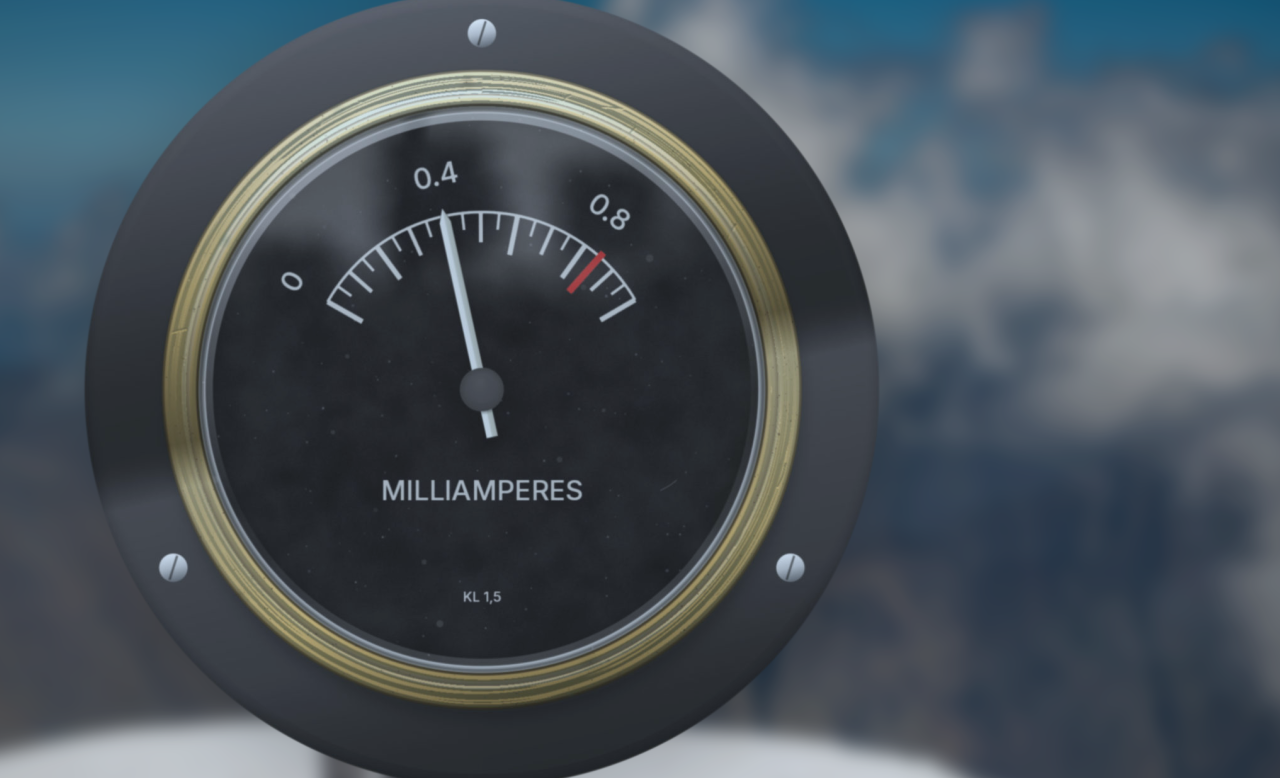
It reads 0.4,mA
